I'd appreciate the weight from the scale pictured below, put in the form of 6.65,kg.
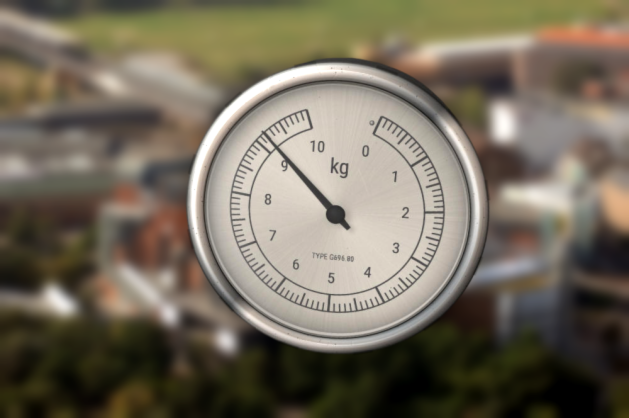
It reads 9.2,kg
